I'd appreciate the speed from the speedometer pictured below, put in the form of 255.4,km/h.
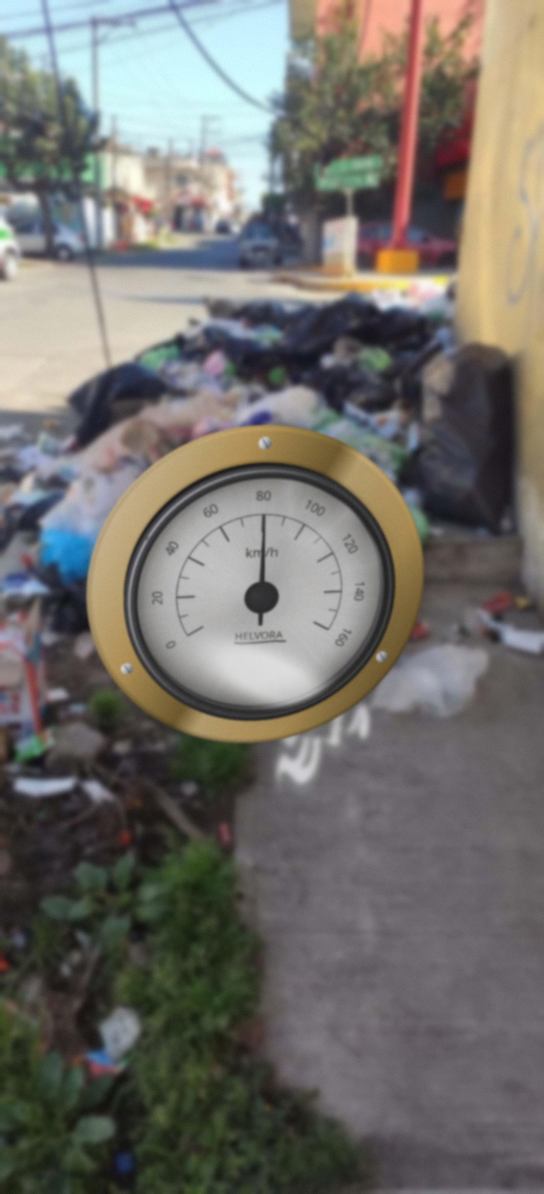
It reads 80,km/h
